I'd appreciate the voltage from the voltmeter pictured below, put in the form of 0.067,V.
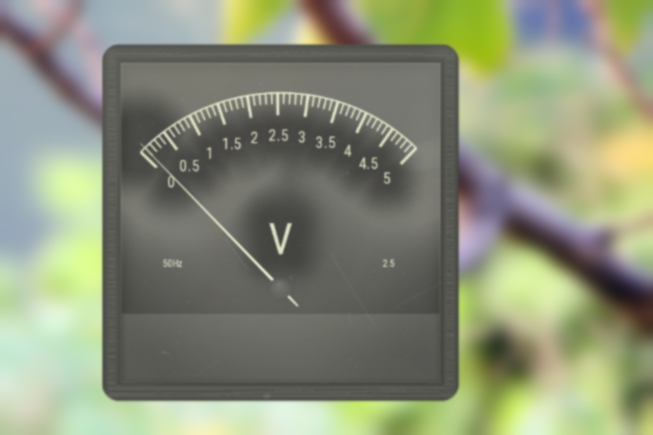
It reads 0.1,V
